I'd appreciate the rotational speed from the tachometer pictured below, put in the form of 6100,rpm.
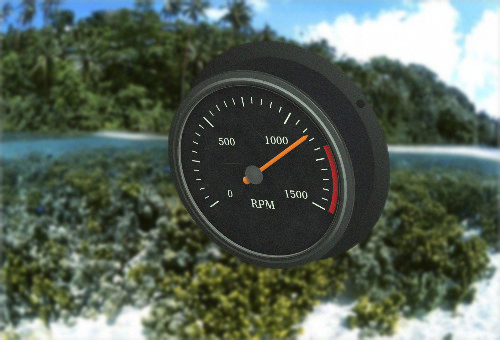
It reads 1125,rpm
